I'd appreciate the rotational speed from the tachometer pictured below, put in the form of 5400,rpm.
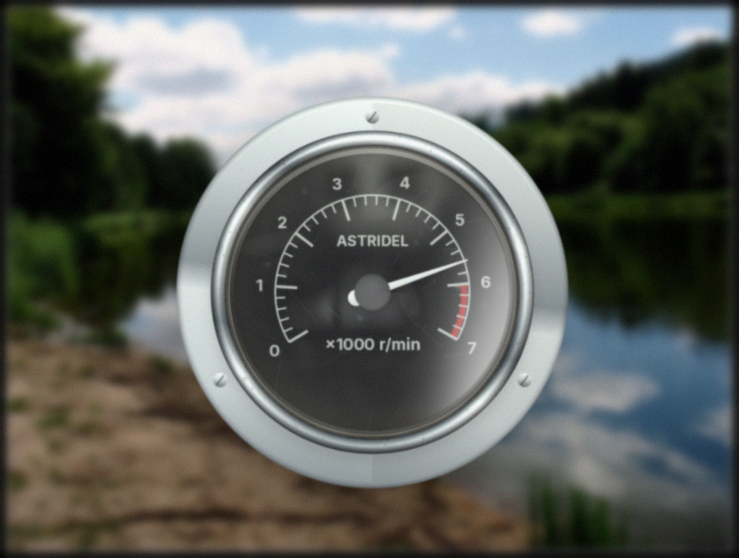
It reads 5600,rpm
